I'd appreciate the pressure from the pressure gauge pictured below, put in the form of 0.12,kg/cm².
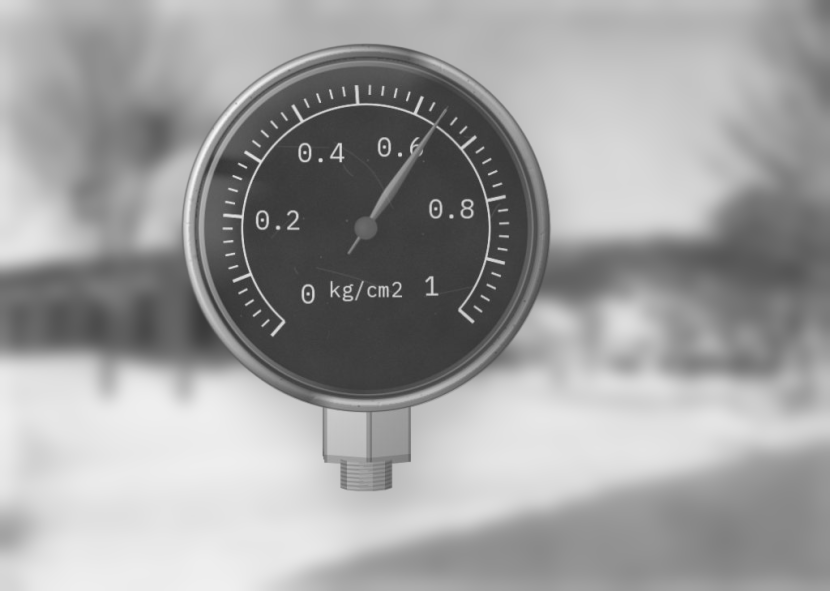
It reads 0.64,kg/cm²
